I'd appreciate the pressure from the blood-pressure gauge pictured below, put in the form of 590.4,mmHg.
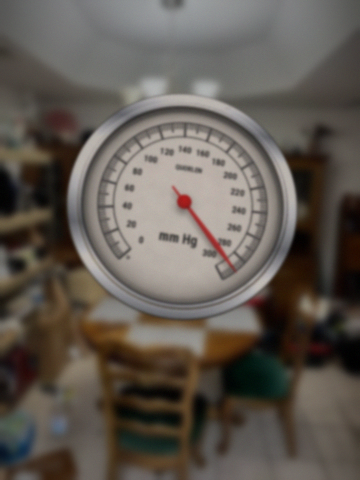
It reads 290,mmHg
